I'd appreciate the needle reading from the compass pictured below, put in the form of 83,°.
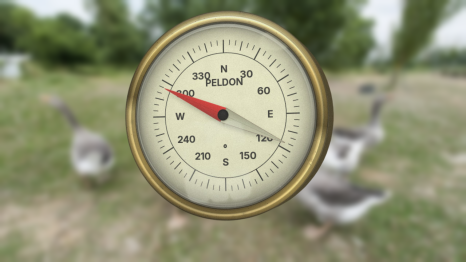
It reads 295,°
